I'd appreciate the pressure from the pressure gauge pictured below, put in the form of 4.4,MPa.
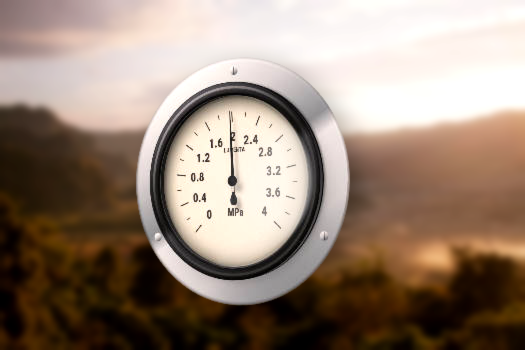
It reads 2,MPa
